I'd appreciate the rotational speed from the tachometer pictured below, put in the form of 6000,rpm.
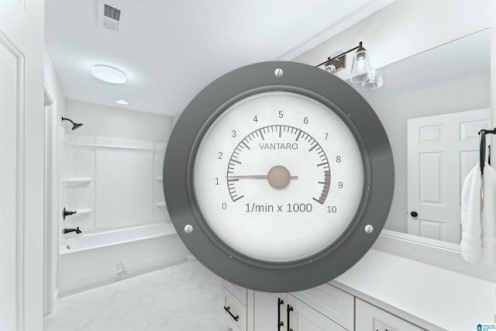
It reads 1200,rpm
